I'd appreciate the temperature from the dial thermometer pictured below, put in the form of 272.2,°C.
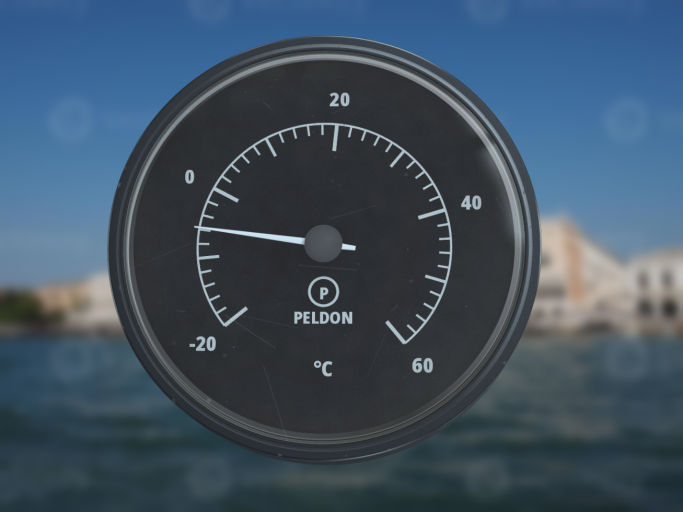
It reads -6,°C
